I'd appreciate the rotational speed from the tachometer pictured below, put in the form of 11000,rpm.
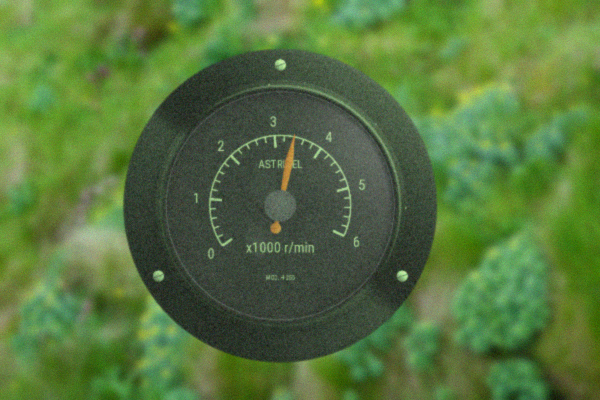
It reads 3400,rpm
